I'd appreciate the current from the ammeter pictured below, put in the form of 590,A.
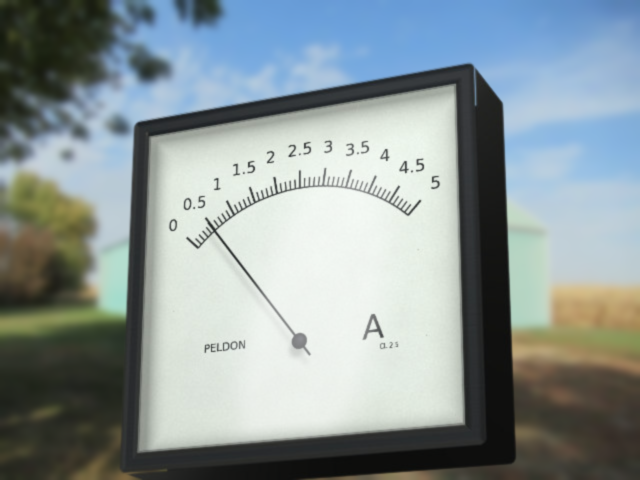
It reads 0.5,A
